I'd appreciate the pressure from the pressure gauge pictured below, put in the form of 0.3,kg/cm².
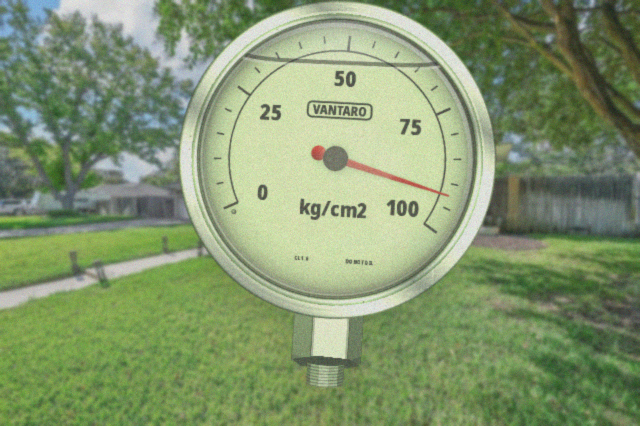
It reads 92.5,kg/cm²
